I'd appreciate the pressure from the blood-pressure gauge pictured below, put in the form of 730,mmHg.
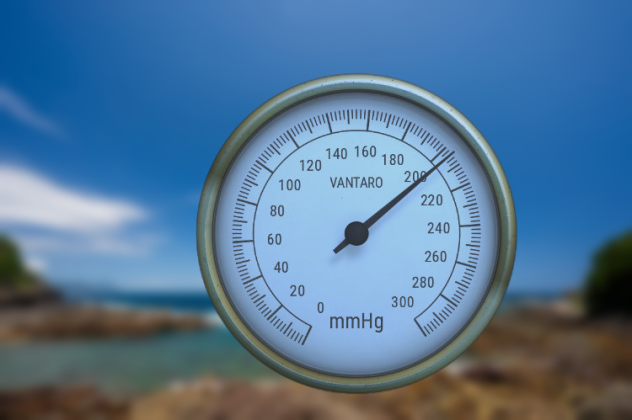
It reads 204,mmHg
